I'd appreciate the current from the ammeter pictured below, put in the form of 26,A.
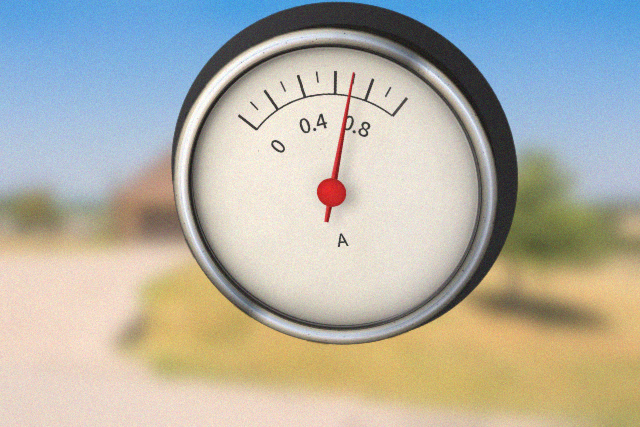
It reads 0.7,A
